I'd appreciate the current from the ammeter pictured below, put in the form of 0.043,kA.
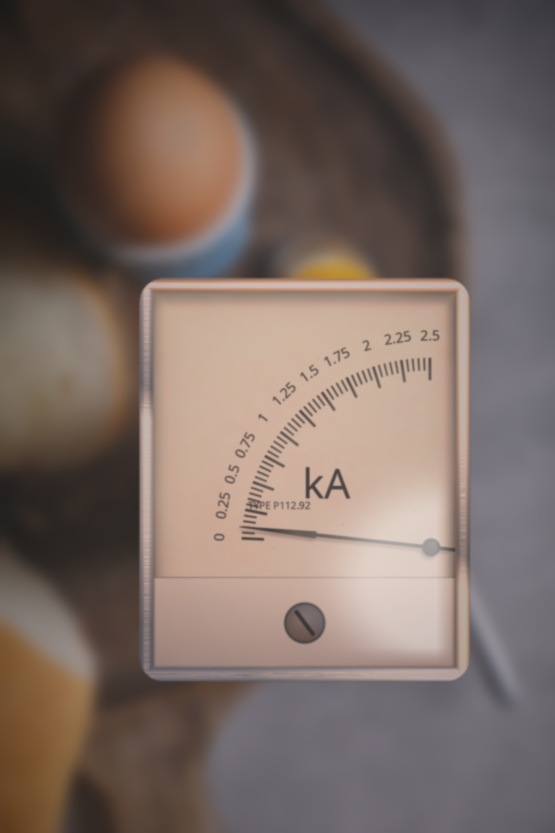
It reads 0.1,kA
